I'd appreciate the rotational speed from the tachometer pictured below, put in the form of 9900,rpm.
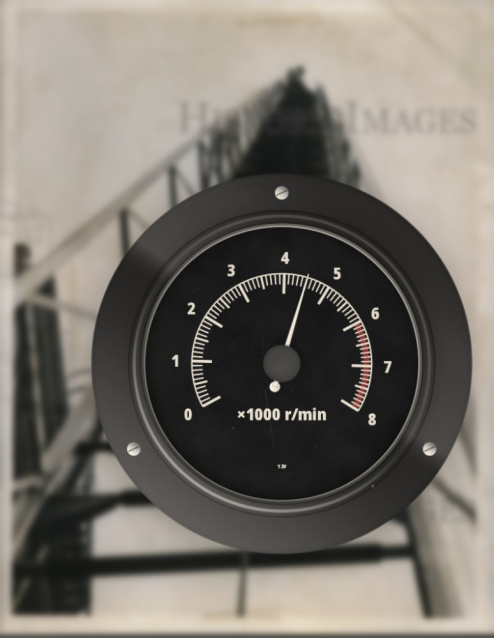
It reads 4500,rpm
